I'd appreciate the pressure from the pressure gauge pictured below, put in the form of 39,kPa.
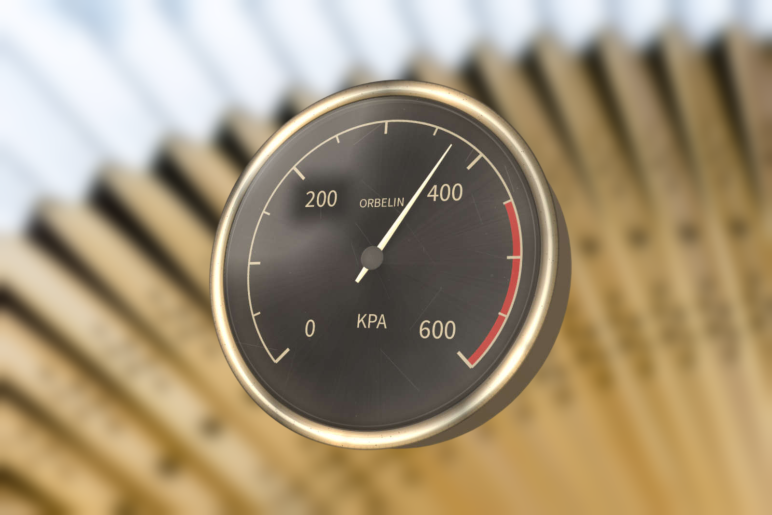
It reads 375,kPa
